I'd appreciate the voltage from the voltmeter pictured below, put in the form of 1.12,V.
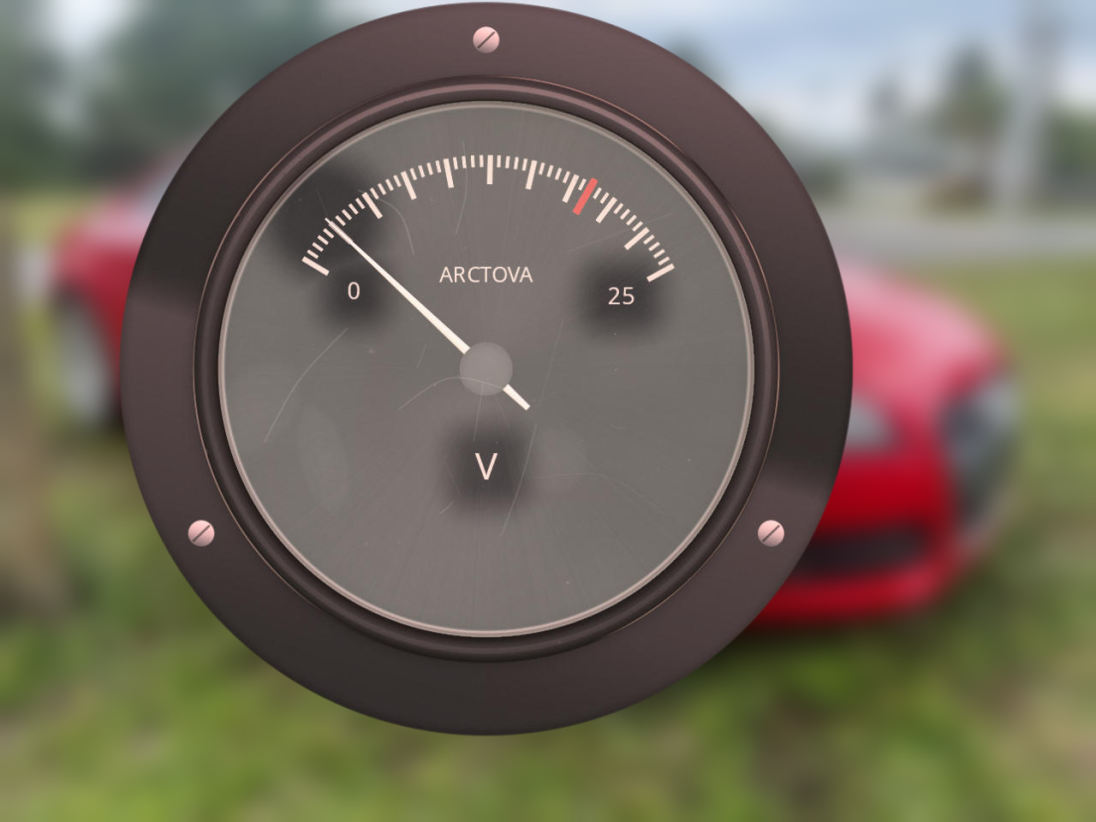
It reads 2.5,V
